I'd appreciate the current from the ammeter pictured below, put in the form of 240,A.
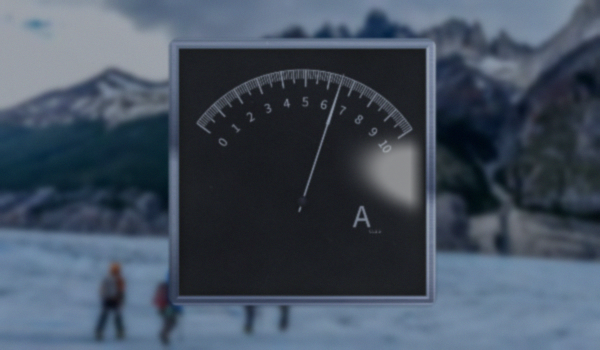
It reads 6.5,A
